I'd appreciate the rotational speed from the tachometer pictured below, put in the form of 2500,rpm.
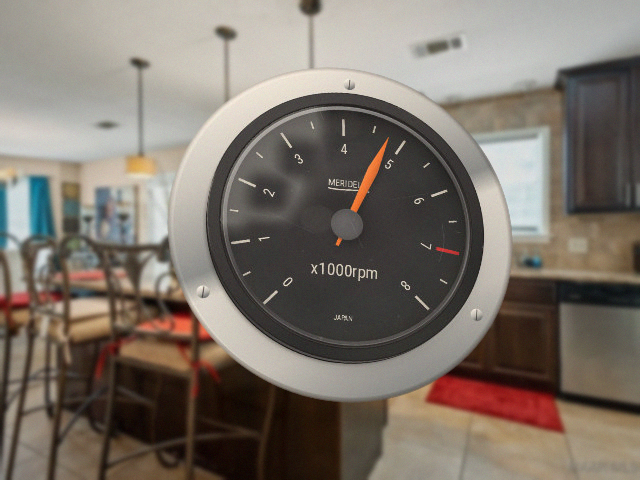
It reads 4750,rpm
